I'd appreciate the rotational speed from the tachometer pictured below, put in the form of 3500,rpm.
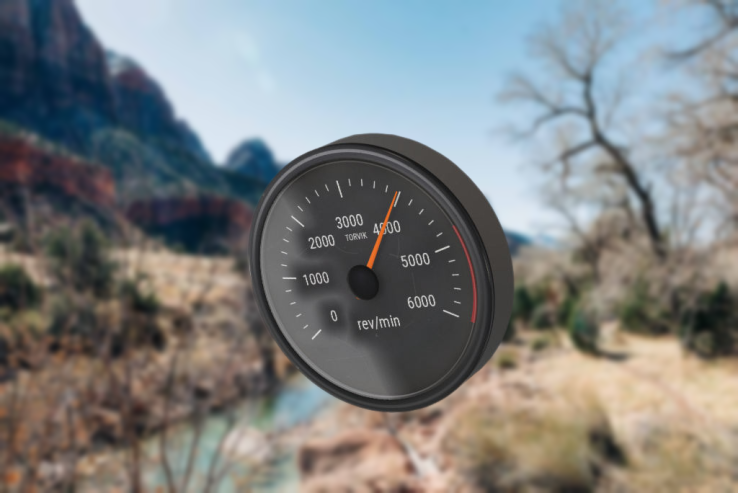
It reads 4000,rpm
